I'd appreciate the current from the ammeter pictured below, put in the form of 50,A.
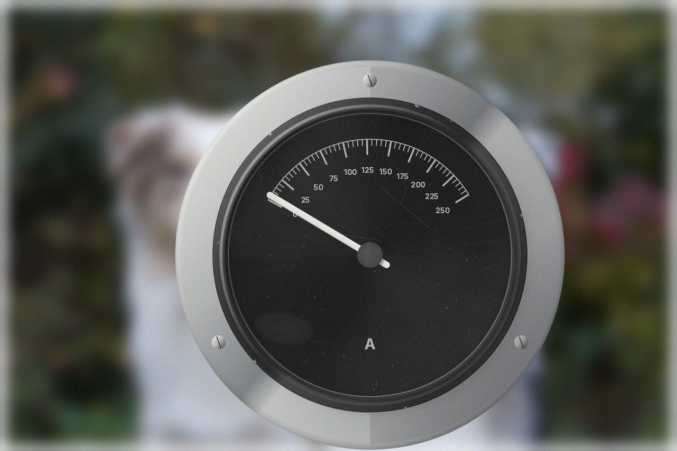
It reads 5,A
